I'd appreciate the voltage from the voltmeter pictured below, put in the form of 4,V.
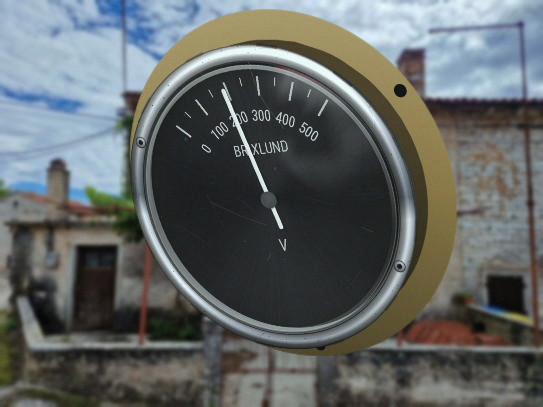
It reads 200,V
